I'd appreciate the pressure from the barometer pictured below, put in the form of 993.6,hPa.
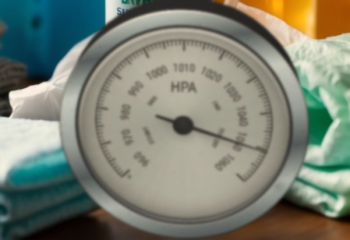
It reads 1050,hPa
